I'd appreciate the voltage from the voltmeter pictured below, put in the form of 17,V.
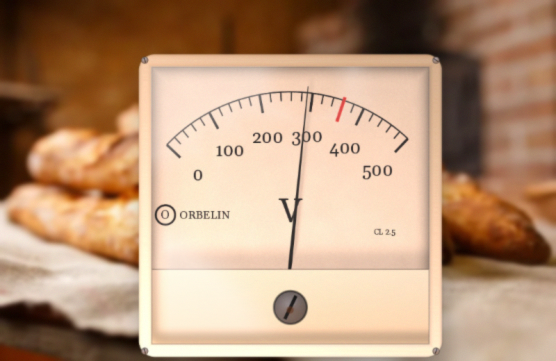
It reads 290,V
